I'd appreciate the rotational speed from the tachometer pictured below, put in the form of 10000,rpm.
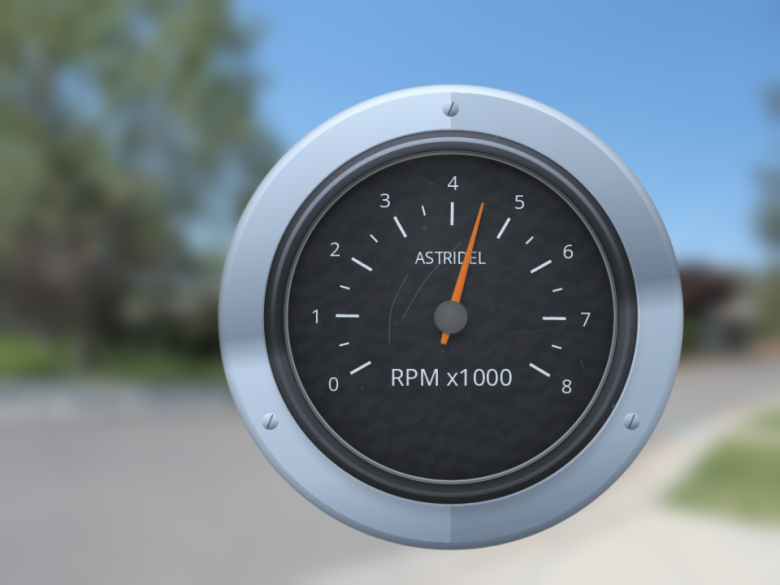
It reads 4500,rpm
